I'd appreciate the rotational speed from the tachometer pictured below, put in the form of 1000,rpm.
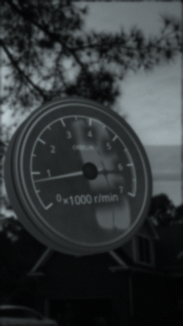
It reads 750,rpm
